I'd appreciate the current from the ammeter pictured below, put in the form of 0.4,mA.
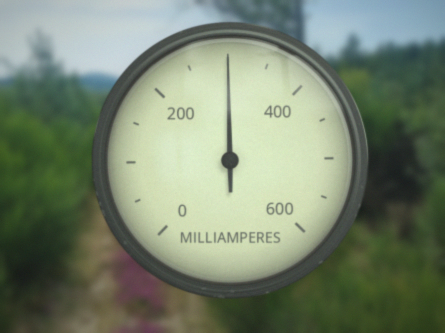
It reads 300,mA
